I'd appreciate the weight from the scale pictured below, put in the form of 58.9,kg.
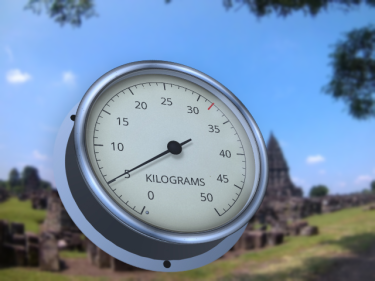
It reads 5,kg
